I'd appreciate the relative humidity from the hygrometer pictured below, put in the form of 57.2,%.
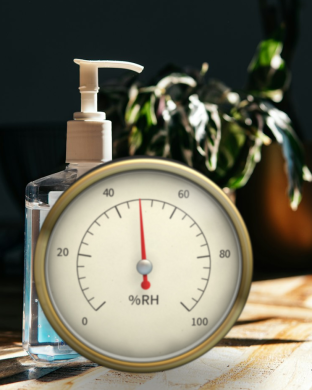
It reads 48,%
